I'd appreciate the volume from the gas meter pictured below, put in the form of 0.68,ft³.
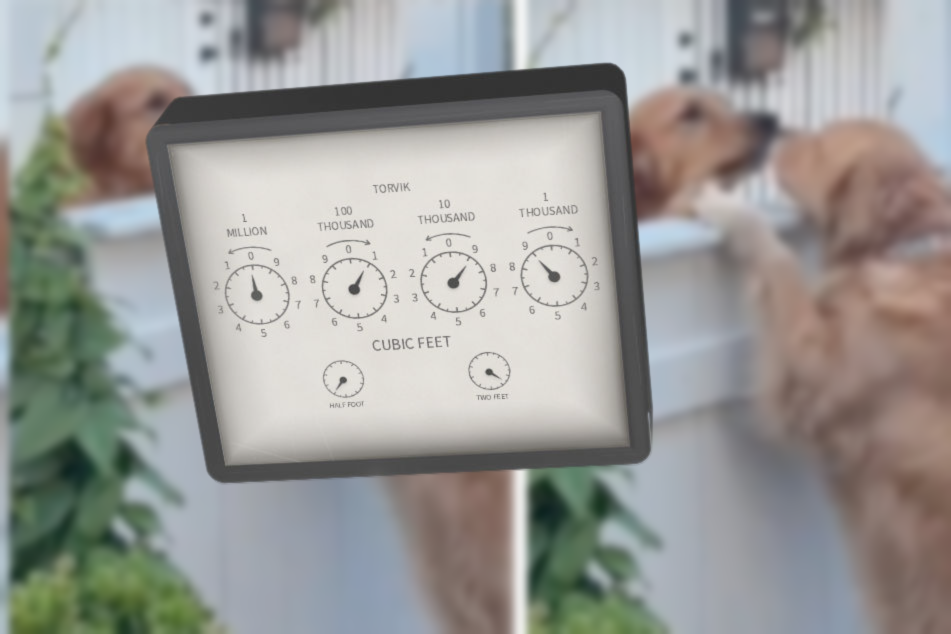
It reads 8900,ft³
